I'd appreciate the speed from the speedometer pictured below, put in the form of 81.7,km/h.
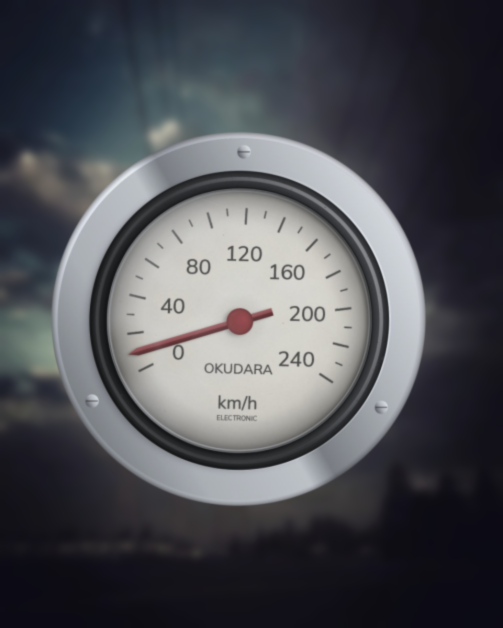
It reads 10,km/h
